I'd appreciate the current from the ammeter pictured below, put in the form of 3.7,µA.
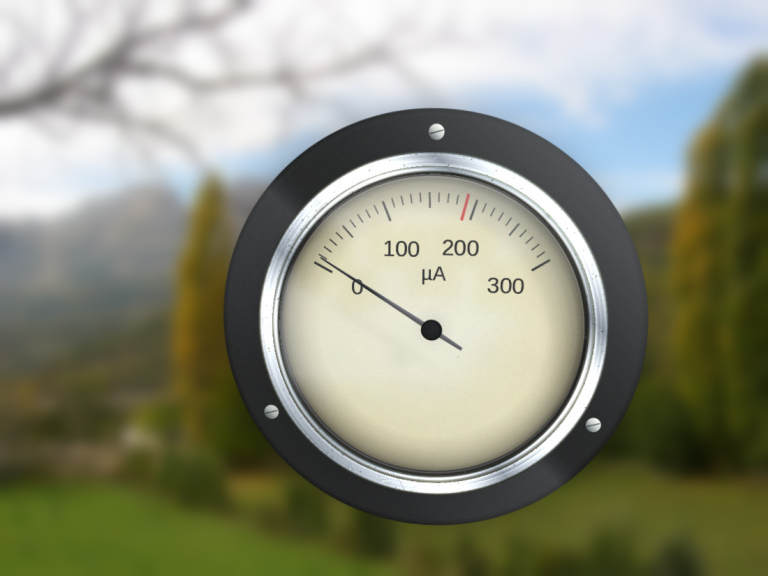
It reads 10,µA
